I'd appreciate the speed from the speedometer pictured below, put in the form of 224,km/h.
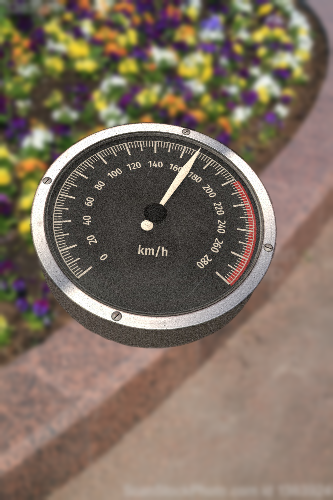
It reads 170,km/h
